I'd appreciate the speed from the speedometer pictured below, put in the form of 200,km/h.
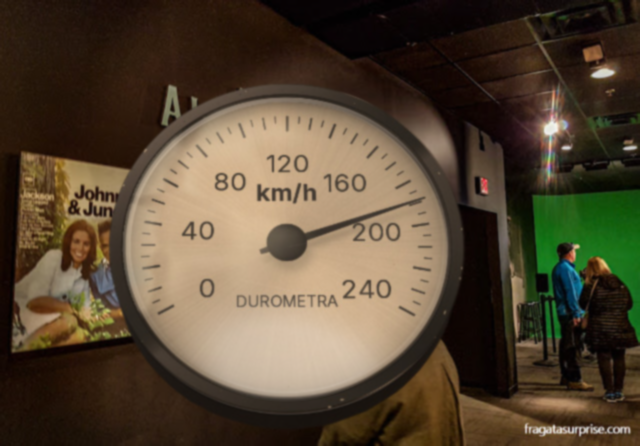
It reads 190,km/h
